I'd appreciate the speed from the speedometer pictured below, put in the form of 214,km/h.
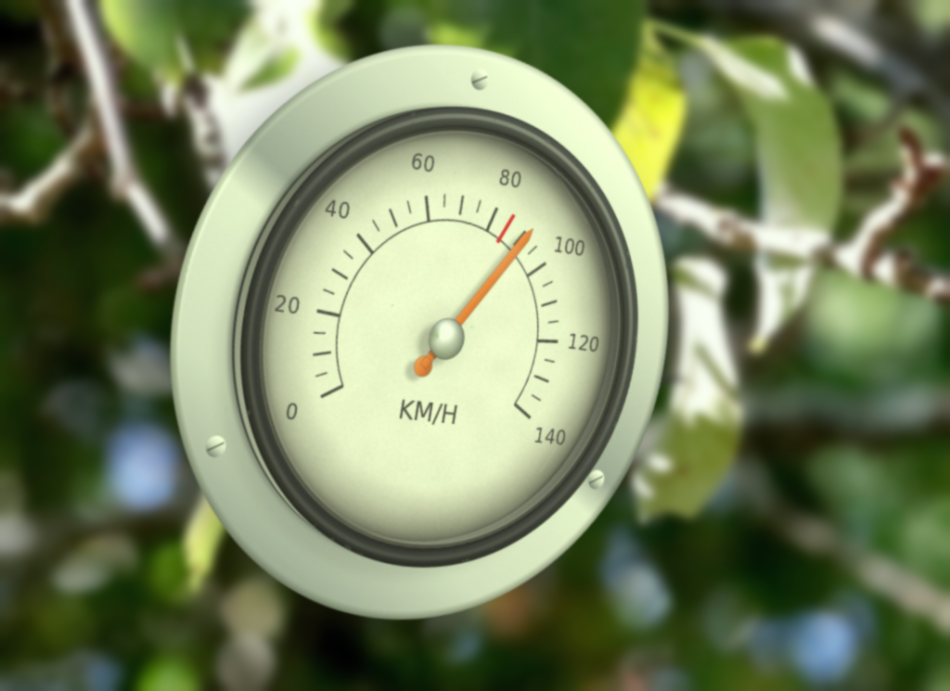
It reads 90,km/h
